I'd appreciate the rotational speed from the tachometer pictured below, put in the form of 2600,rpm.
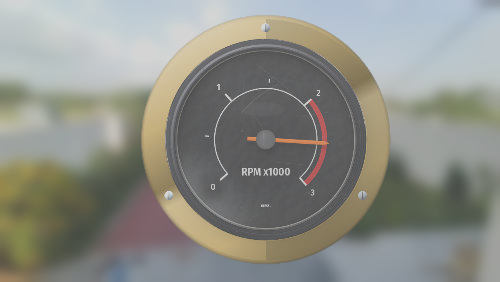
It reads 2500,rpm
